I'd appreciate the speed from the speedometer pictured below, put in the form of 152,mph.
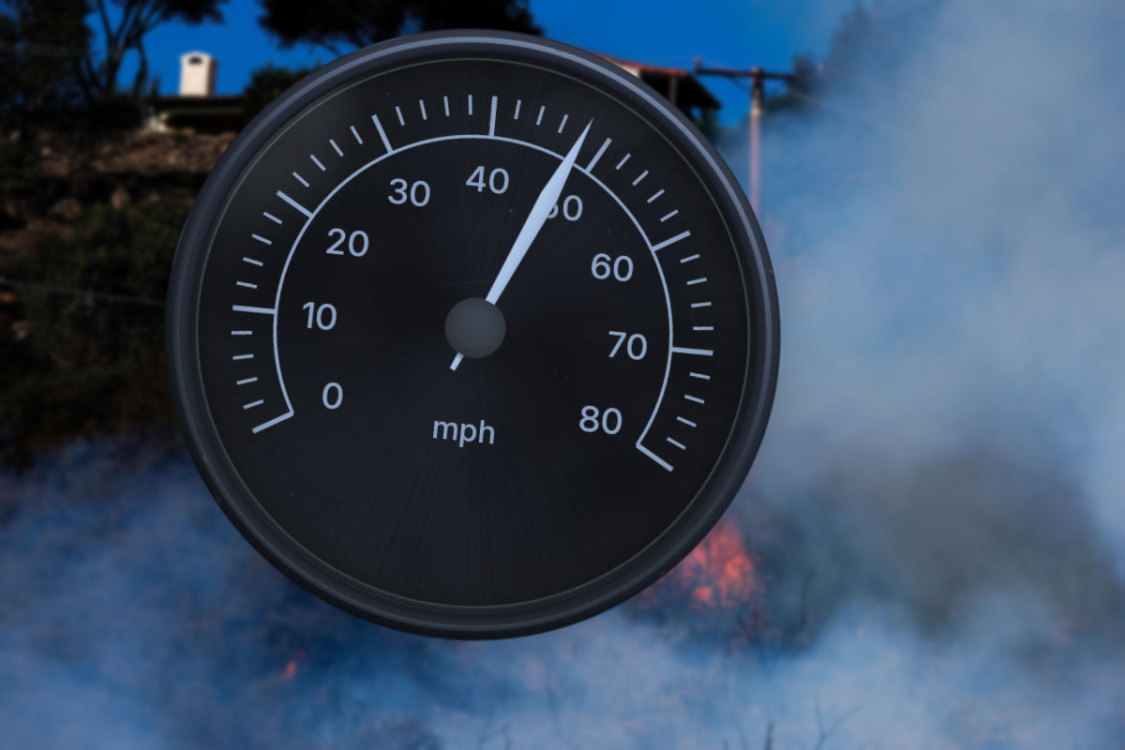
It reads 48,mph
